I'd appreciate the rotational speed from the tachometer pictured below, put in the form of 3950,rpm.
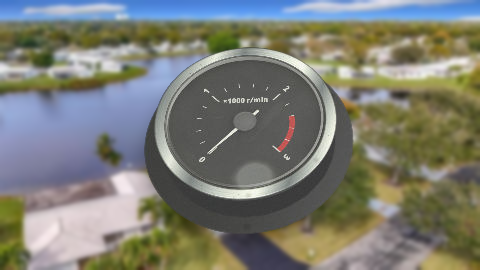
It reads 0,rpm
